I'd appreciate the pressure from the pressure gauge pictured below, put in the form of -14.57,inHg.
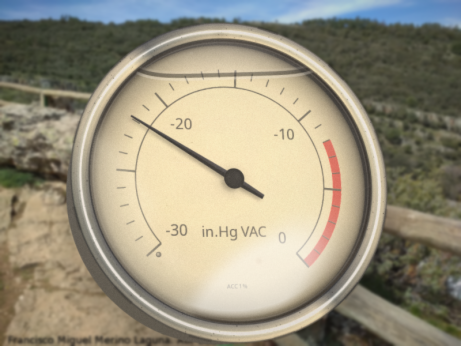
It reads -22,inHg
